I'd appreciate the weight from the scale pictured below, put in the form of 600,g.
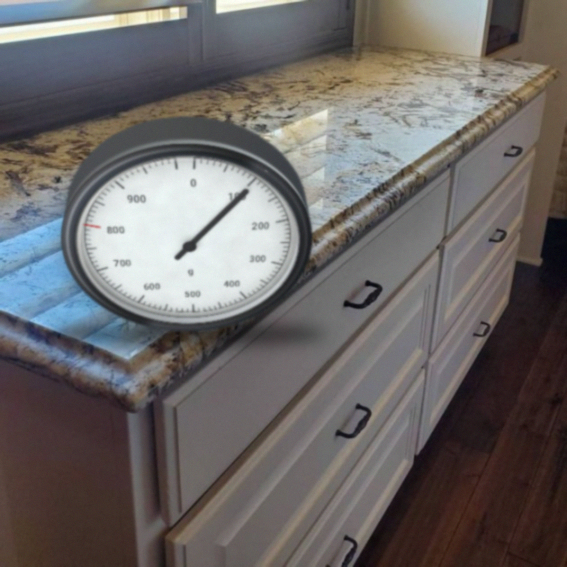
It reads 100,g
